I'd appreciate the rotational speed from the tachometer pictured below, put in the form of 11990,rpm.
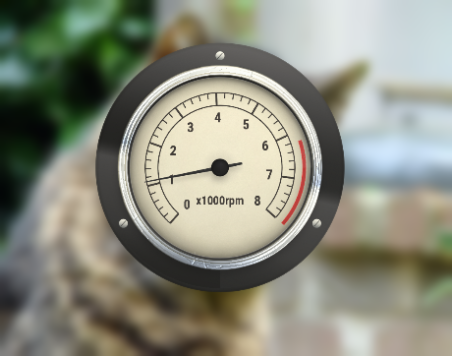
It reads 1100,rpm
